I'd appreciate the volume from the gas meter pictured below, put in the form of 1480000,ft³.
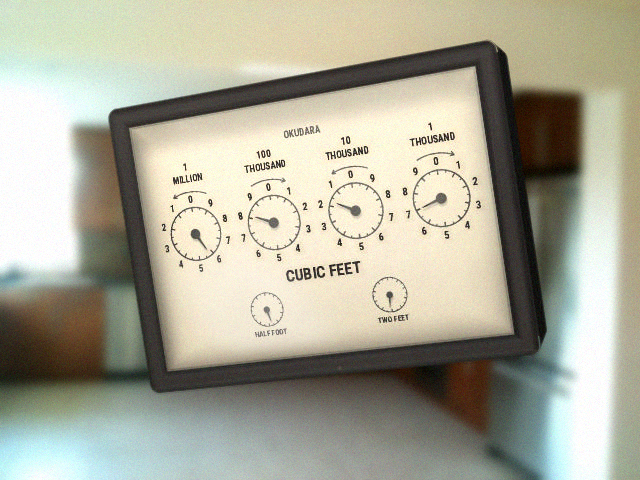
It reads 581700,ft³
